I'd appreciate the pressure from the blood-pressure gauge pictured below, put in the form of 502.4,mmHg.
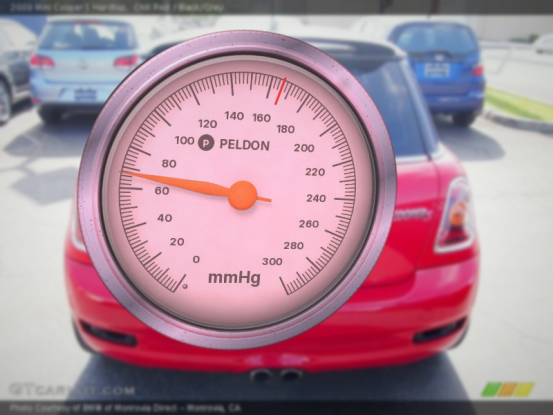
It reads 68,mmHg
